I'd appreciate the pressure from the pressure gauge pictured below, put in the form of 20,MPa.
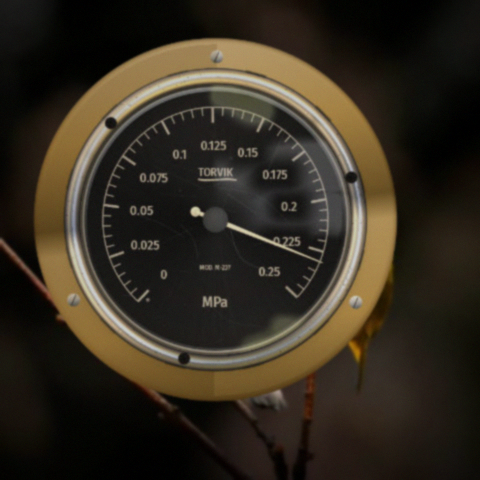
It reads 0.23,MPa
